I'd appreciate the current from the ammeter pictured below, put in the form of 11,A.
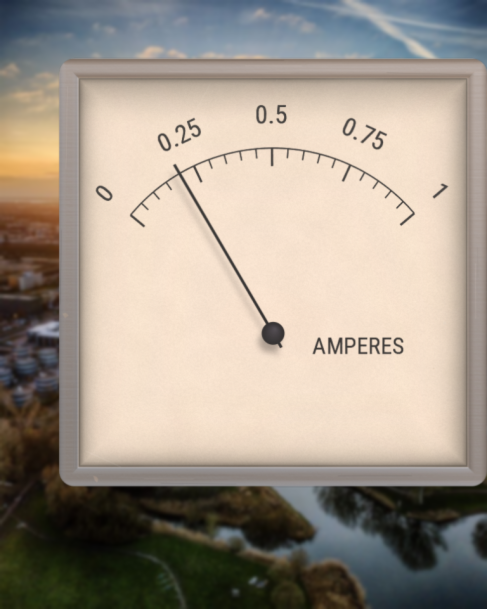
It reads 0.2,A
